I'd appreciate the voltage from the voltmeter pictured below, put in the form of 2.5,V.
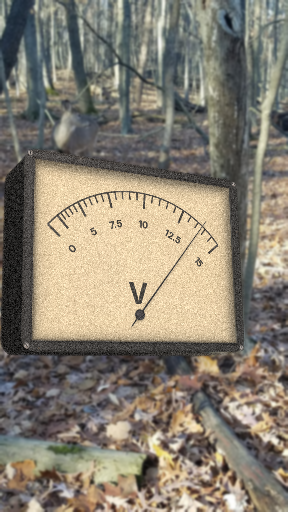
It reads 13.75,V
